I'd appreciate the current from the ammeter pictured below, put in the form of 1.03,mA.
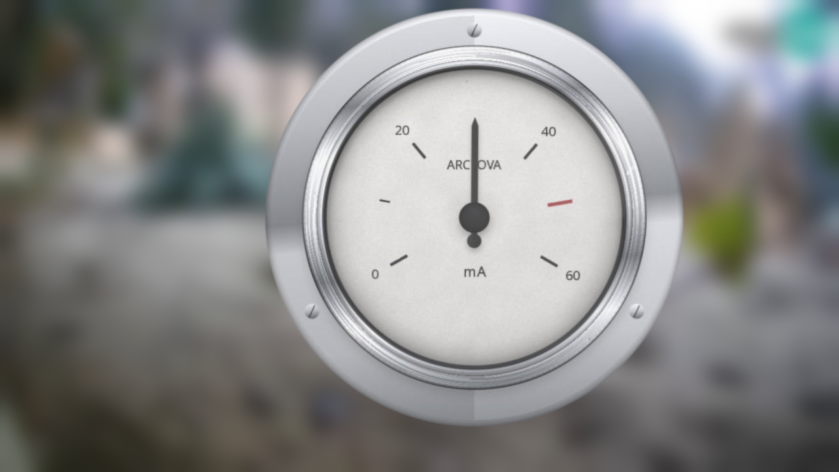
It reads 30,mA
